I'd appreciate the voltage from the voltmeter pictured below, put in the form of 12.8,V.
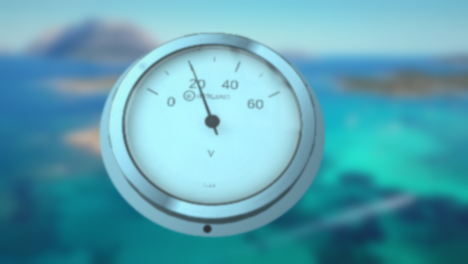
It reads 20,V
